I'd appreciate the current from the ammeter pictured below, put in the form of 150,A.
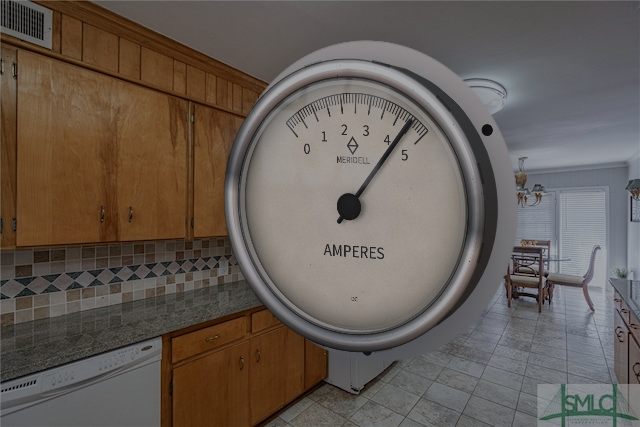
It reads 4.5,A
